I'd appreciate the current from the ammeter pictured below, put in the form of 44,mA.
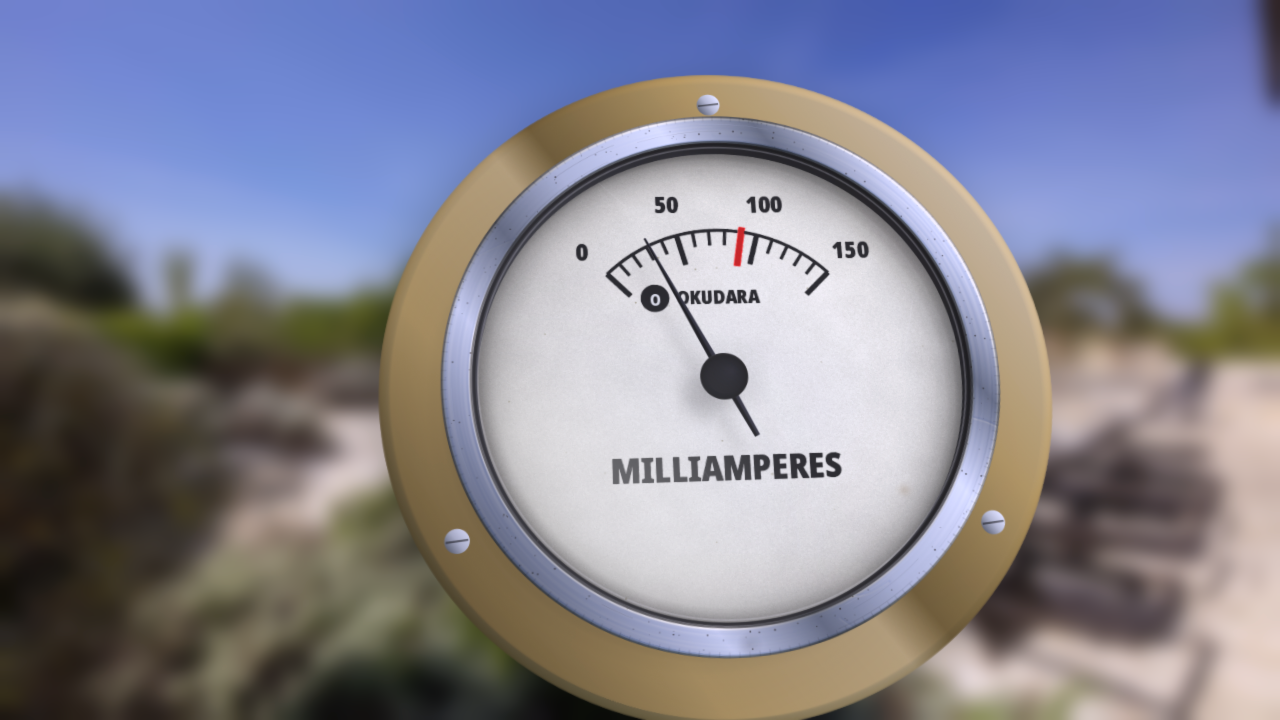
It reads 30,mA
